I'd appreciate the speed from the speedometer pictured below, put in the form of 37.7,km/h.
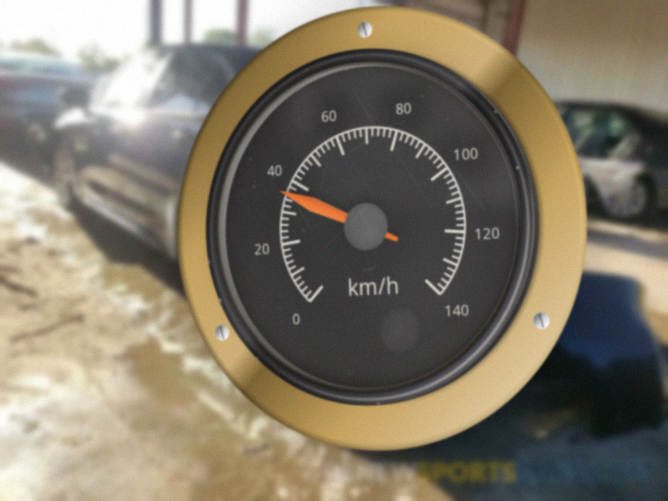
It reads 36,km/h
